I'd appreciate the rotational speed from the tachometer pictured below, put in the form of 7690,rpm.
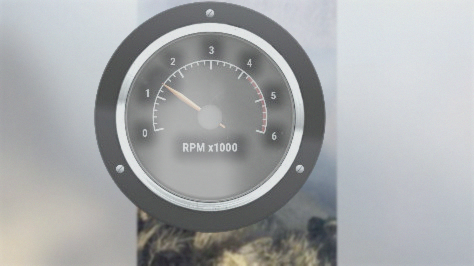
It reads 1400,rpm
